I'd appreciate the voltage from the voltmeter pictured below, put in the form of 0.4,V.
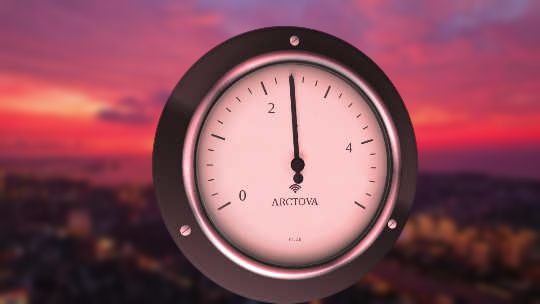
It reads 2.4,V
